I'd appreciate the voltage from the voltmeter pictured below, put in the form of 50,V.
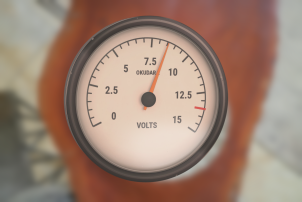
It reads 8.5,V
